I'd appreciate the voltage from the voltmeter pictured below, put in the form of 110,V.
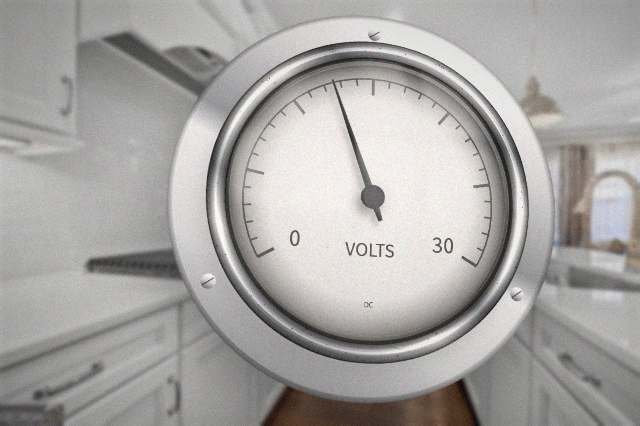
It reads 12.5,V
